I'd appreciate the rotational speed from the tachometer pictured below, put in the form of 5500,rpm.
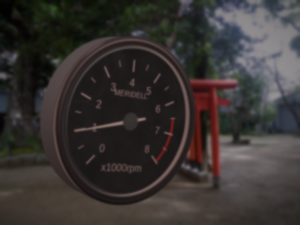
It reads 1000,rpm
